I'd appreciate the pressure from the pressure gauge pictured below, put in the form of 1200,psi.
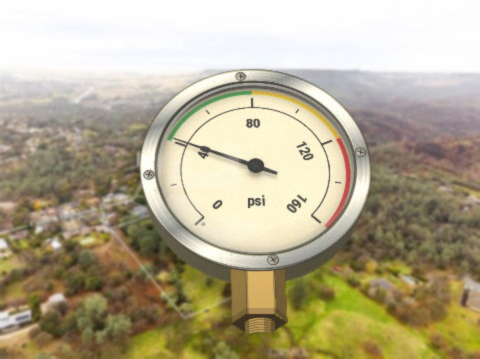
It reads 40,psi
